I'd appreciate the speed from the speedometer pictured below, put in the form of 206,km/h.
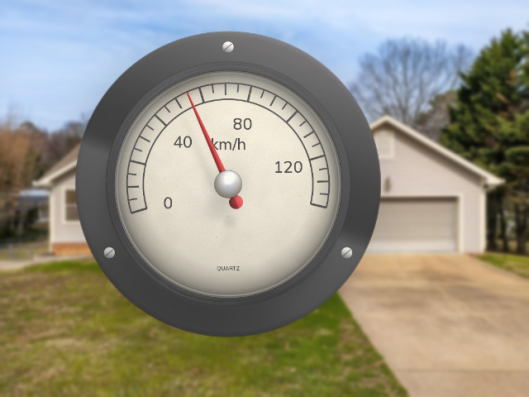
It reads 55,km/h
